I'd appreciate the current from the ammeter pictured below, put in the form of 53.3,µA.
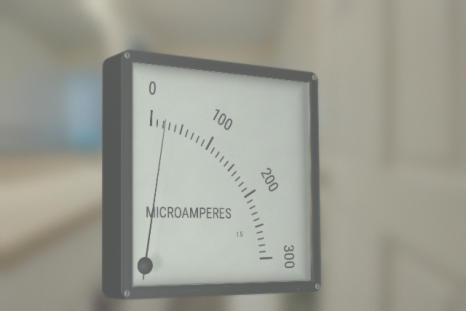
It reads 20,µA
